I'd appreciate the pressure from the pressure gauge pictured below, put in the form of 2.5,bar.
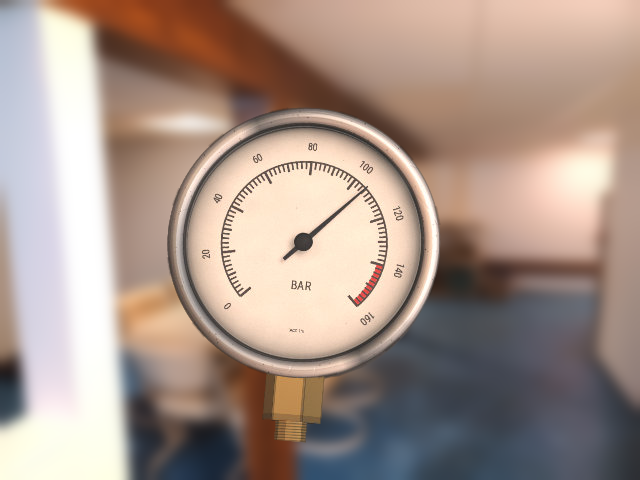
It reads 106,bar
